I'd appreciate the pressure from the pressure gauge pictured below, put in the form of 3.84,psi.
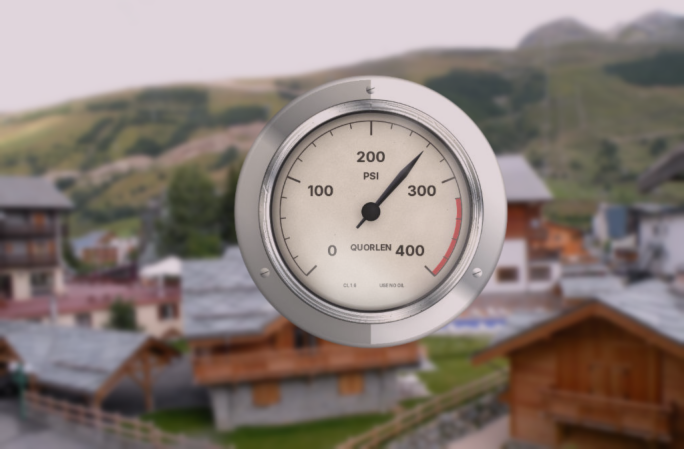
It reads 260,psi
